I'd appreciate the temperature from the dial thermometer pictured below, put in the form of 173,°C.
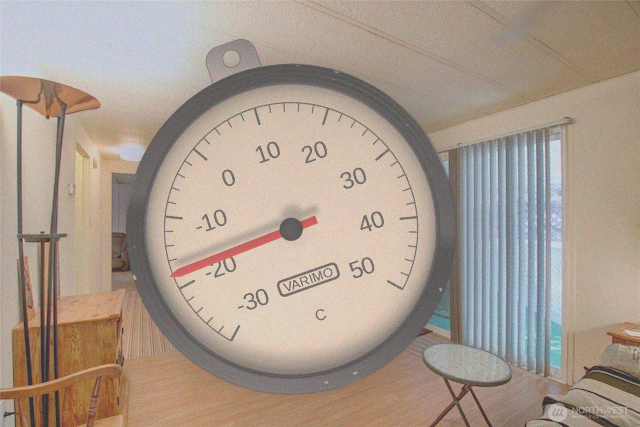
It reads -18,°C
